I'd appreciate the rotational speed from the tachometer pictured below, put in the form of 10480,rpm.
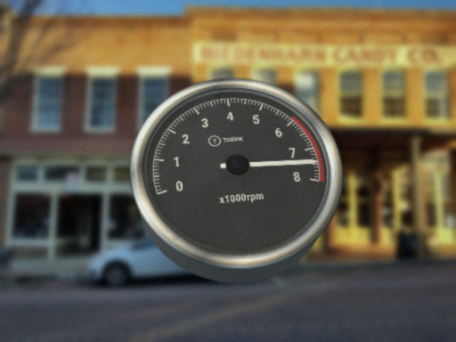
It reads 7500,rpm
